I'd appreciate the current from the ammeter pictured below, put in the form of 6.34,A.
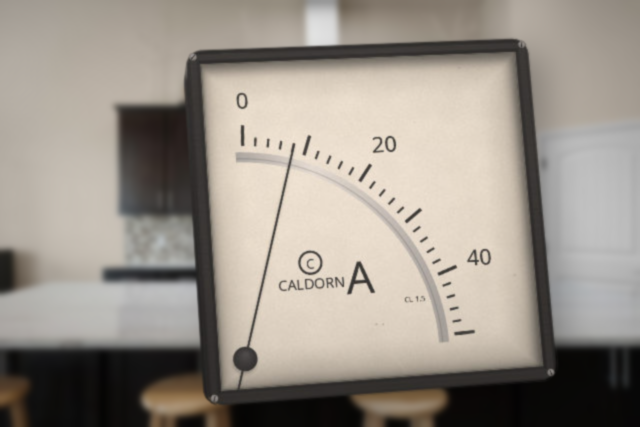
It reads 8,A
